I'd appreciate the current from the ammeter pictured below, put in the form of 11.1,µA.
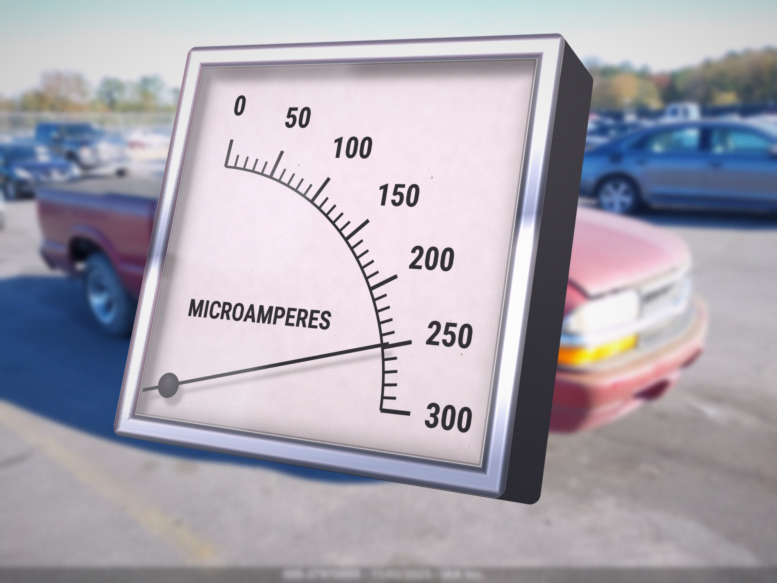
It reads 250,µA
